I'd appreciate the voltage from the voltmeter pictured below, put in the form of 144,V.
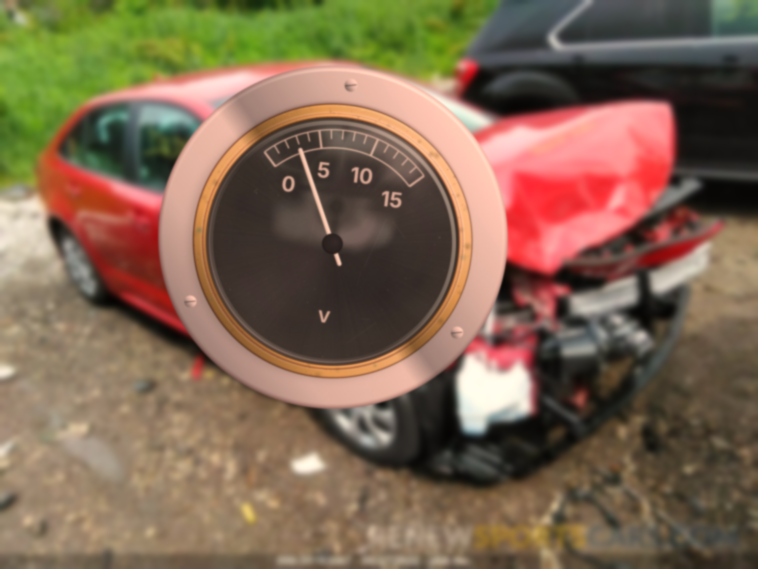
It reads 3,V
